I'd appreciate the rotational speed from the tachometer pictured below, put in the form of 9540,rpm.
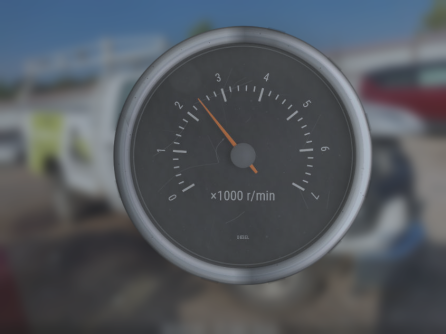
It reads 2400,rpm
